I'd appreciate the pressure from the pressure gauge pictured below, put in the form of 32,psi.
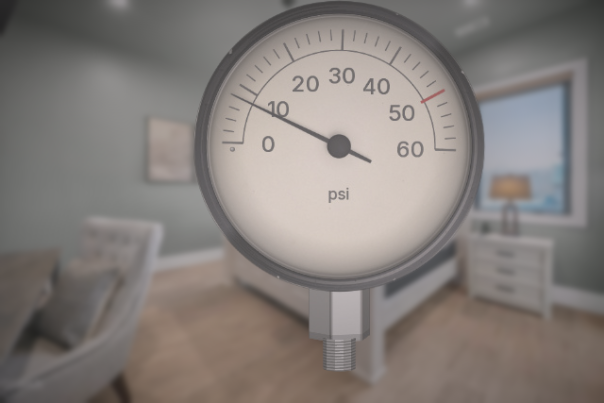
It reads 8,psi
